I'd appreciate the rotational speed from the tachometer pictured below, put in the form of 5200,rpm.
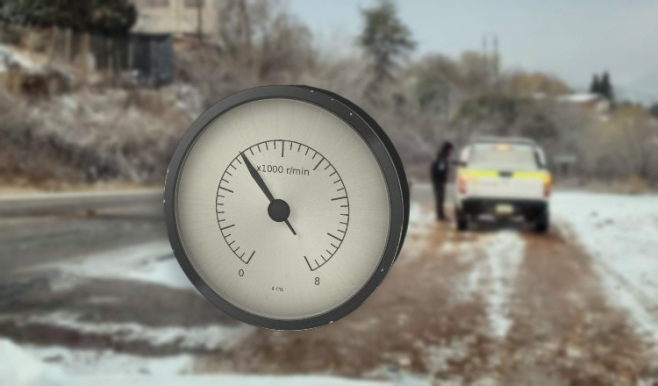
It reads 3000,rpm
